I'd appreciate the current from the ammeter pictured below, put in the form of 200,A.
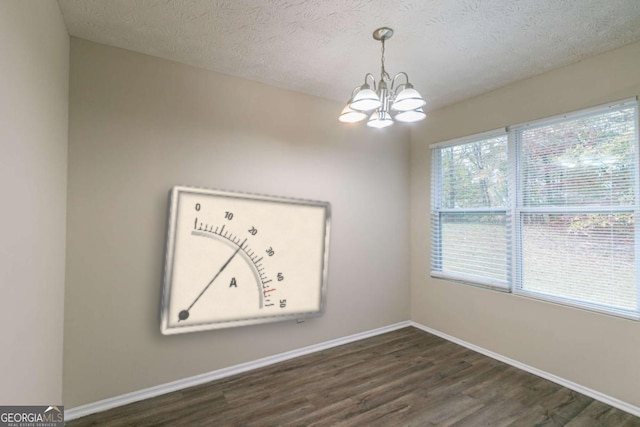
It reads 20,A
